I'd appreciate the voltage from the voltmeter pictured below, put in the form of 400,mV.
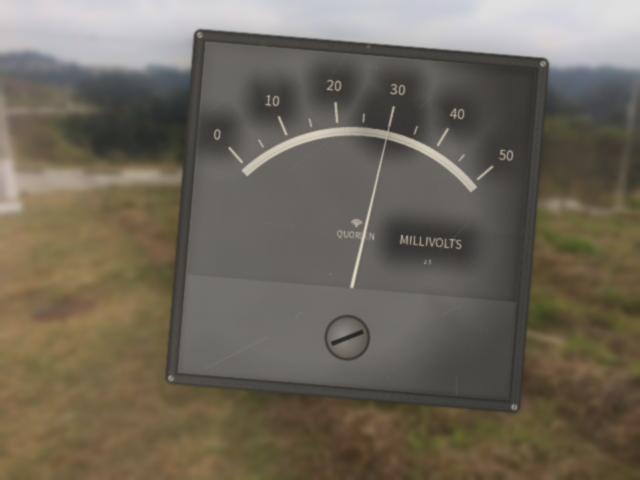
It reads 30,mV
